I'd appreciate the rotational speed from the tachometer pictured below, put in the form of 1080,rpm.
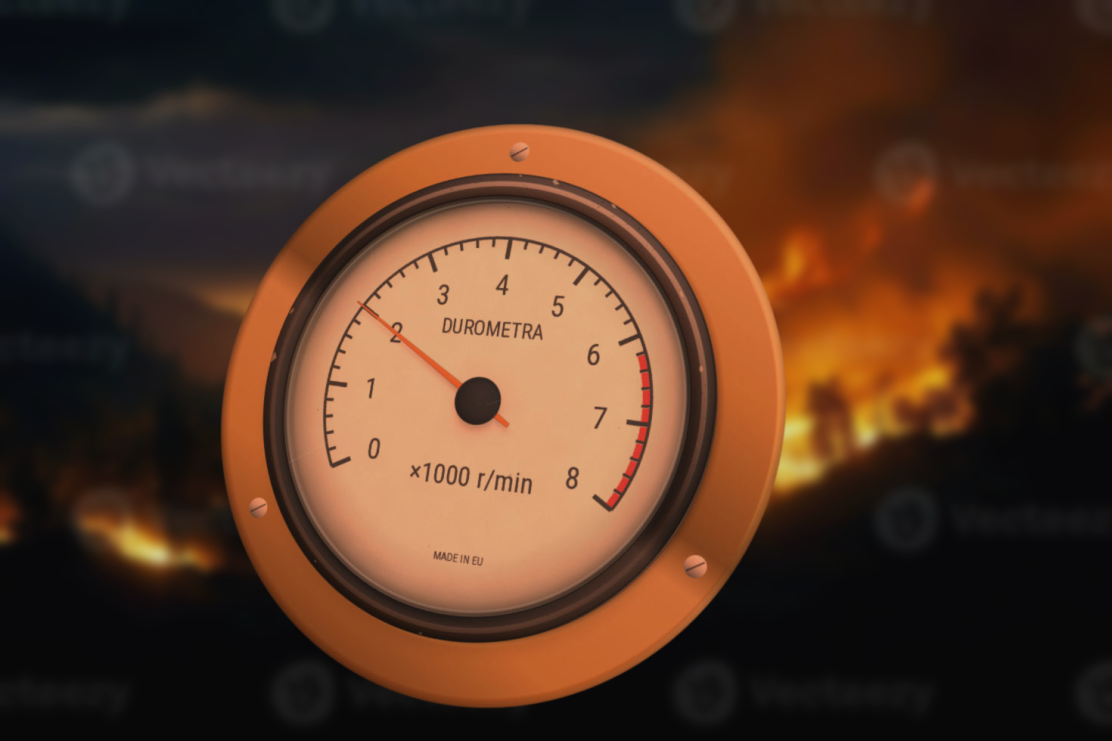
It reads 2000,rpm
